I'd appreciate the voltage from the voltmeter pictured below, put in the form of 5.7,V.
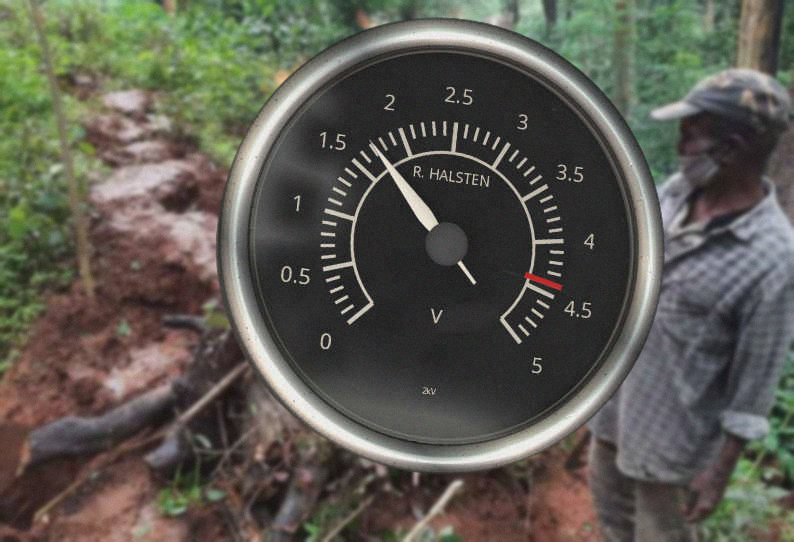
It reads 1.7,V
